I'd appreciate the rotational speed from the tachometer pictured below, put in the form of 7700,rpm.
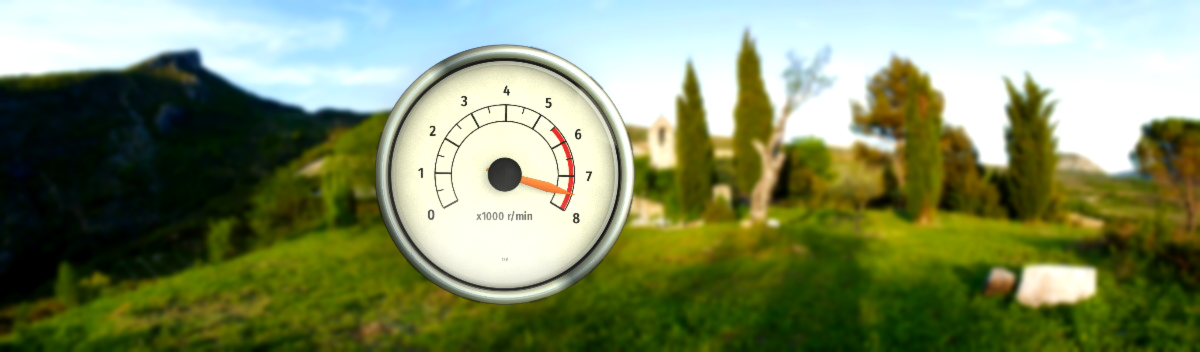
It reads 7500,rpm
